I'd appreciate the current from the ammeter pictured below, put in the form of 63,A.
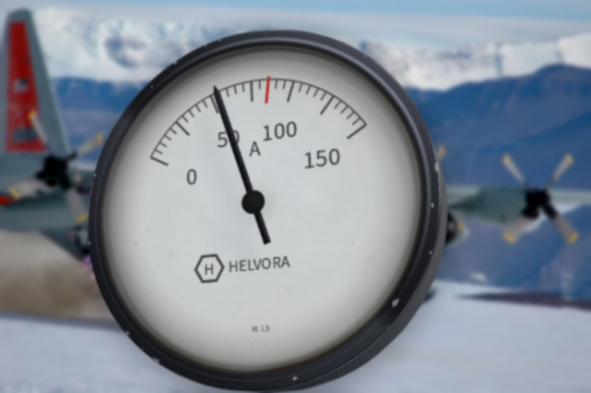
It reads 55,A
